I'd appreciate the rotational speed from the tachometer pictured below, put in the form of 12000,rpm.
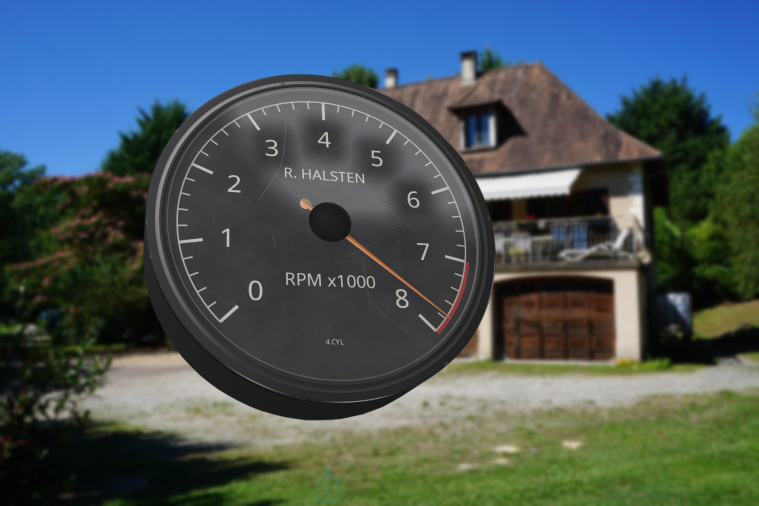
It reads 7800,rpm
